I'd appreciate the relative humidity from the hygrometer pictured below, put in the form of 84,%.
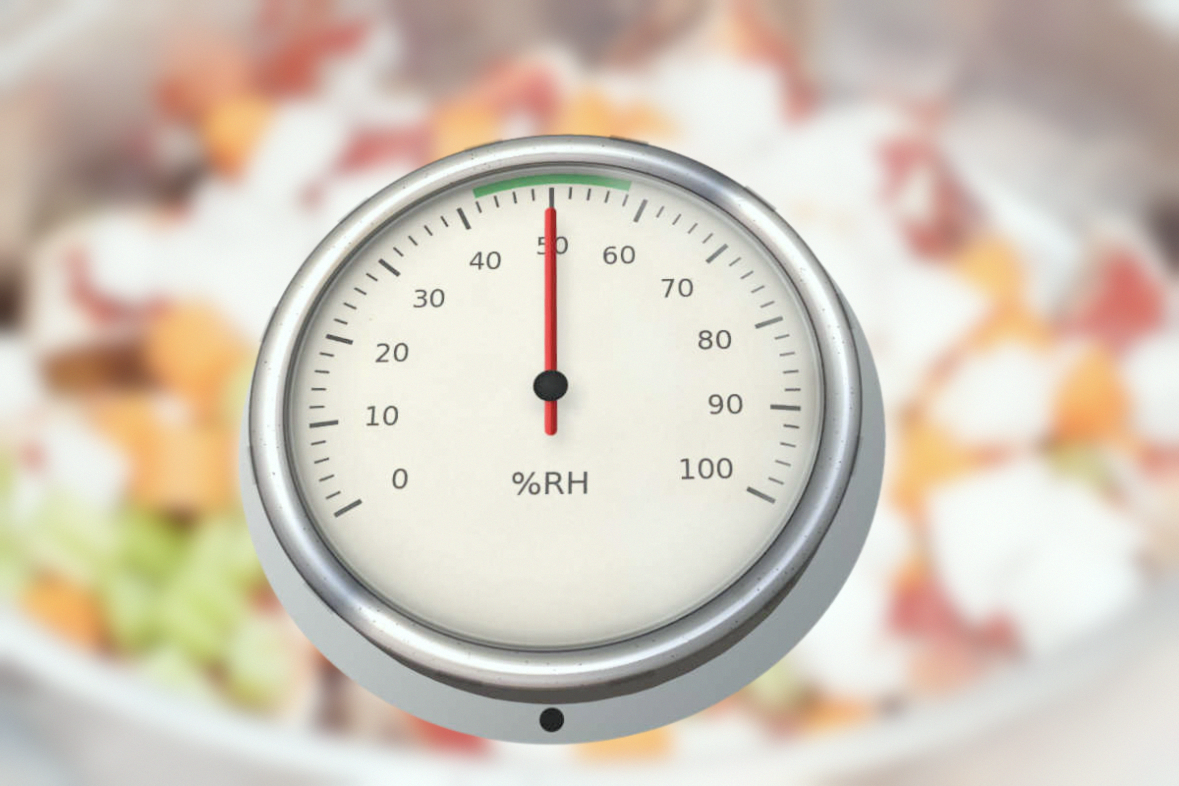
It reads 50,%
